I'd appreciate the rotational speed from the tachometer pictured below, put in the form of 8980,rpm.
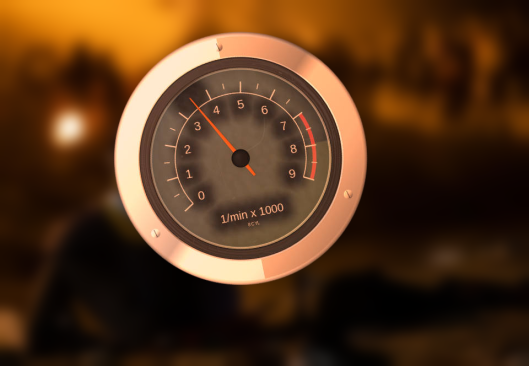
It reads 3500,rpm
